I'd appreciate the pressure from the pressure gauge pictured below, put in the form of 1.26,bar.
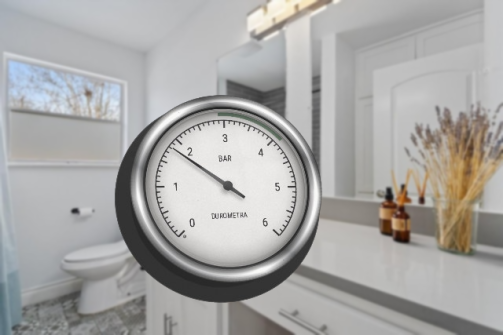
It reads 1.8,bar
